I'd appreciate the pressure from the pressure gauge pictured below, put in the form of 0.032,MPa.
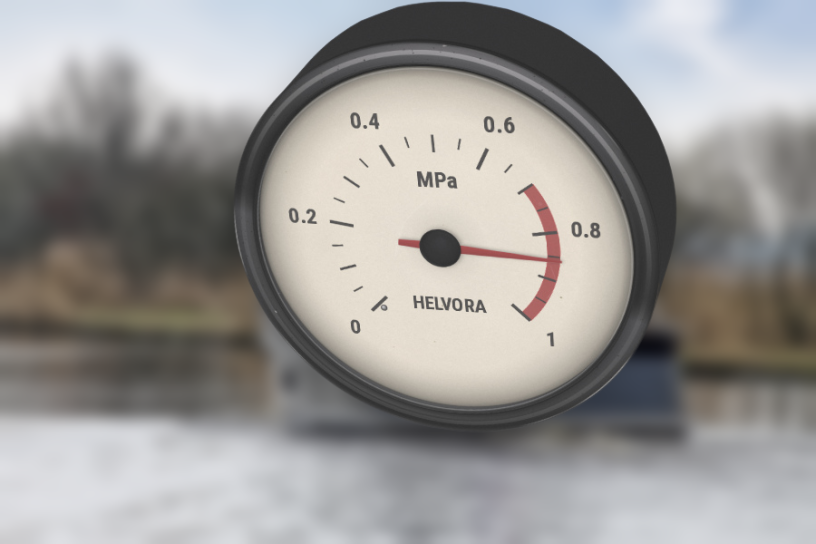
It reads 0.85,MPa
